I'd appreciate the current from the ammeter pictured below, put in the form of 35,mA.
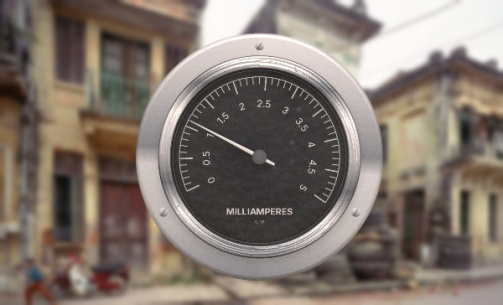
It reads 1.1,mA
